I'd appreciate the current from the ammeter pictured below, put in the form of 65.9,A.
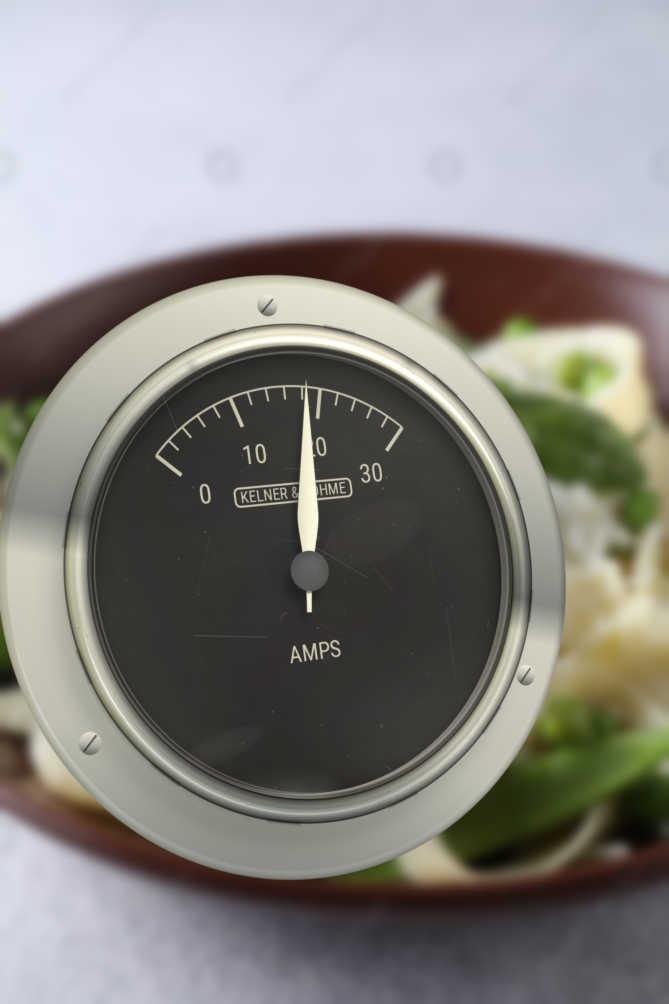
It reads 18,A
